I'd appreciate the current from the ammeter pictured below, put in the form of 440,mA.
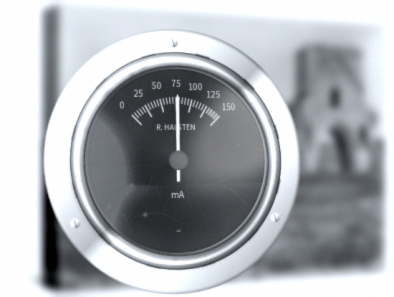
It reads 75,mA
